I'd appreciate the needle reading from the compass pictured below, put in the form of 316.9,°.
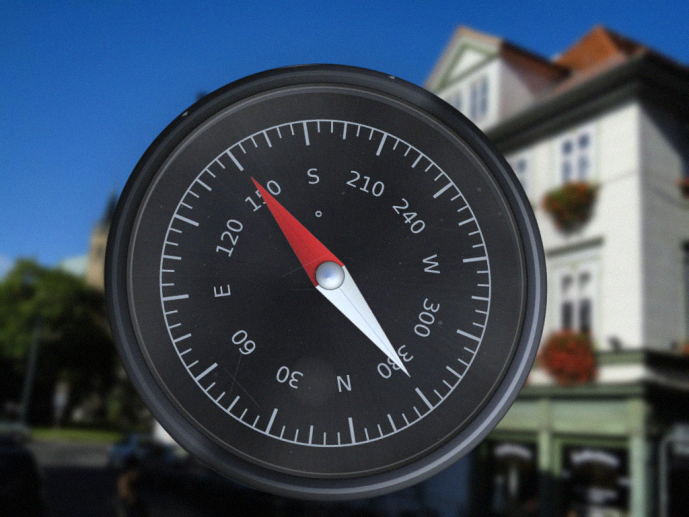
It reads 150,°
